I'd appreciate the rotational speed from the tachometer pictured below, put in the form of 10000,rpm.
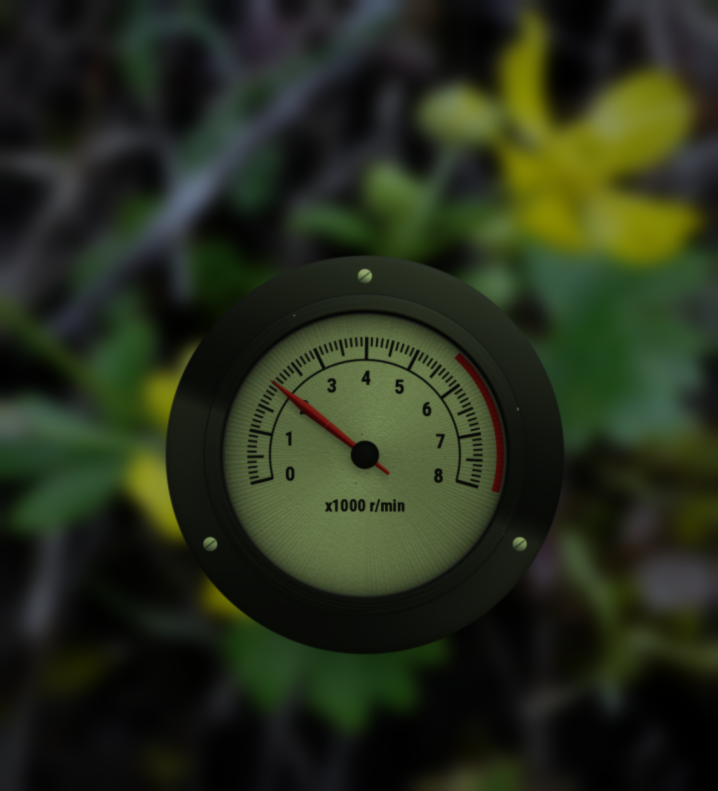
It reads 2000,rpm
